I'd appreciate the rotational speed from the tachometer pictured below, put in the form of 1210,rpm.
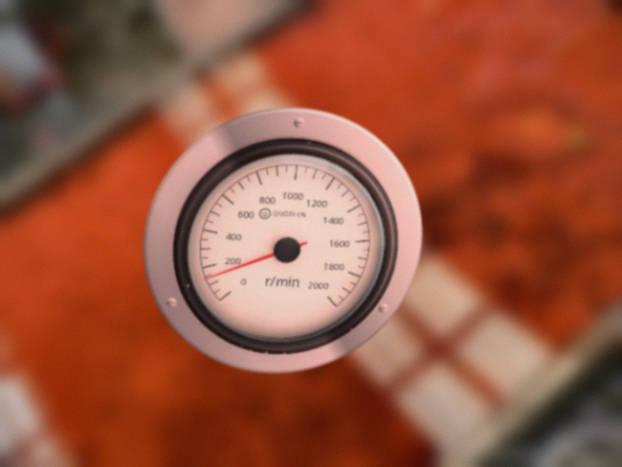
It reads 150,rpm
